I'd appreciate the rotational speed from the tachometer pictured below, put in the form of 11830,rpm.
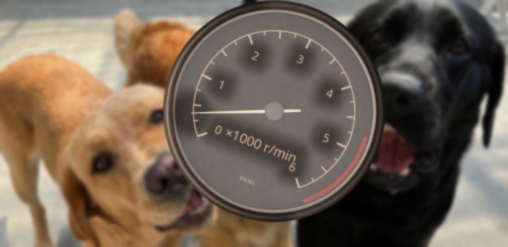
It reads 375,rpm
